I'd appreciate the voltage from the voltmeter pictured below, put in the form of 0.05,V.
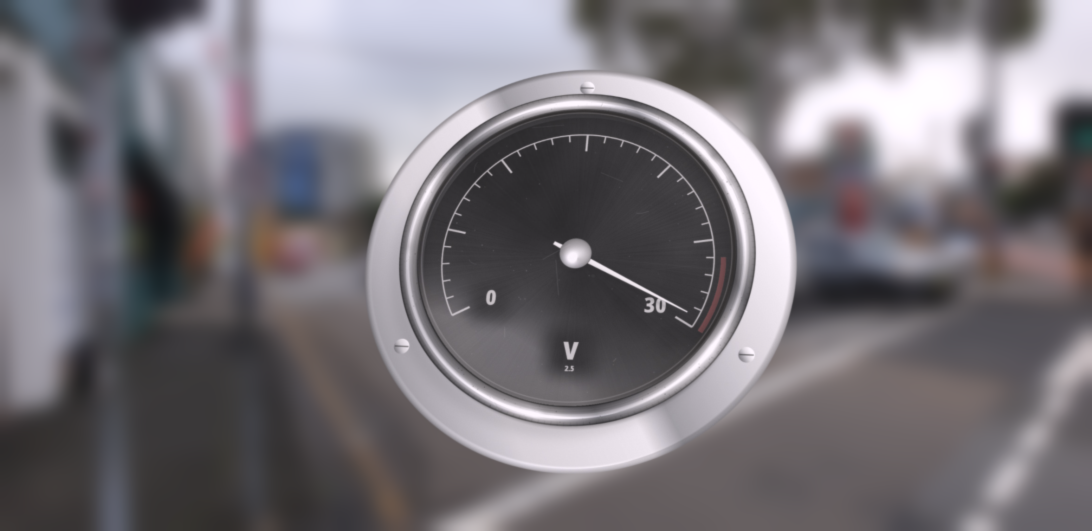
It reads 29.5,V
